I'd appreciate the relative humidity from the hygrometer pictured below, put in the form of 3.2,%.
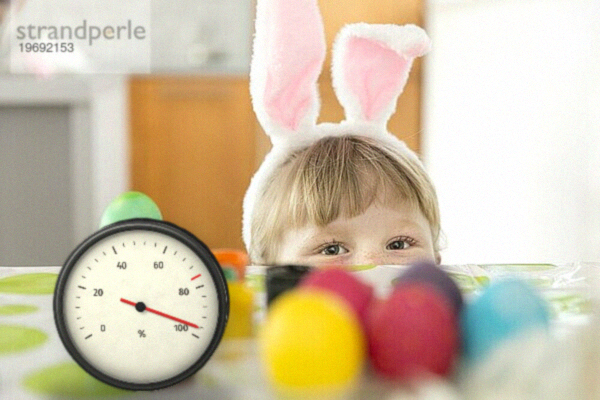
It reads 96,%
